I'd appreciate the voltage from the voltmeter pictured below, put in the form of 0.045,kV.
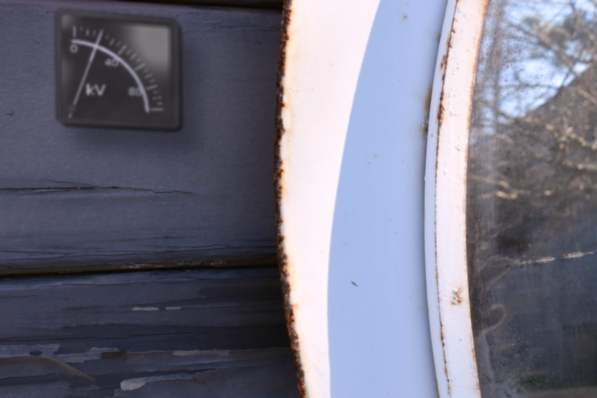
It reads 20,kV
